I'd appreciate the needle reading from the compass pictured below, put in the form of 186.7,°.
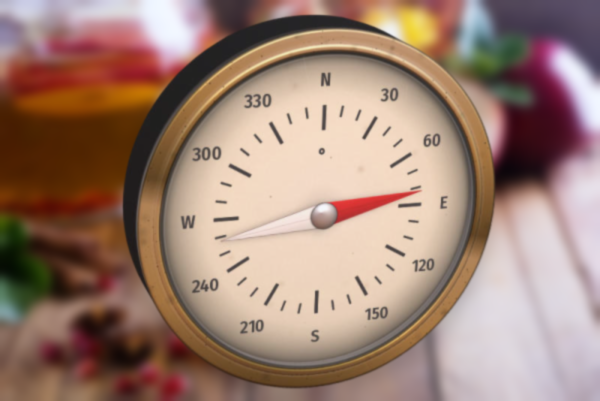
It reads 80,°
